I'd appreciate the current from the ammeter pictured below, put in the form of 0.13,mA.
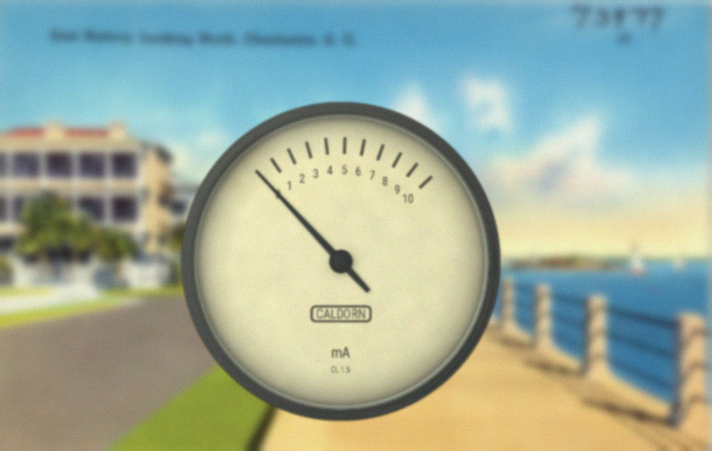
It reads 0,mA
